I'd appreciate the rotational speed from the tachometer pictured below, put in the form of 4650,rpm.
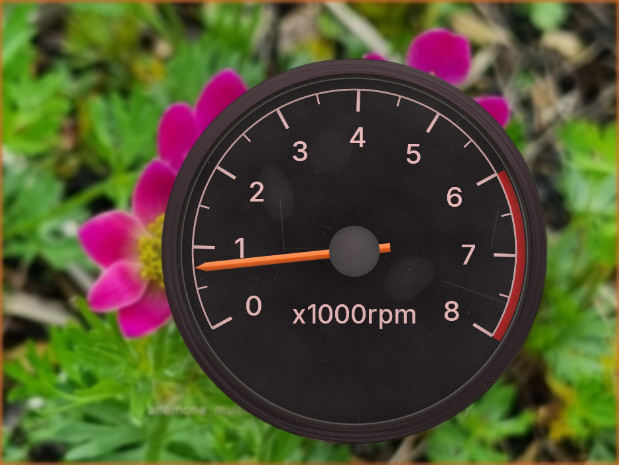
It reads 750,rpm
